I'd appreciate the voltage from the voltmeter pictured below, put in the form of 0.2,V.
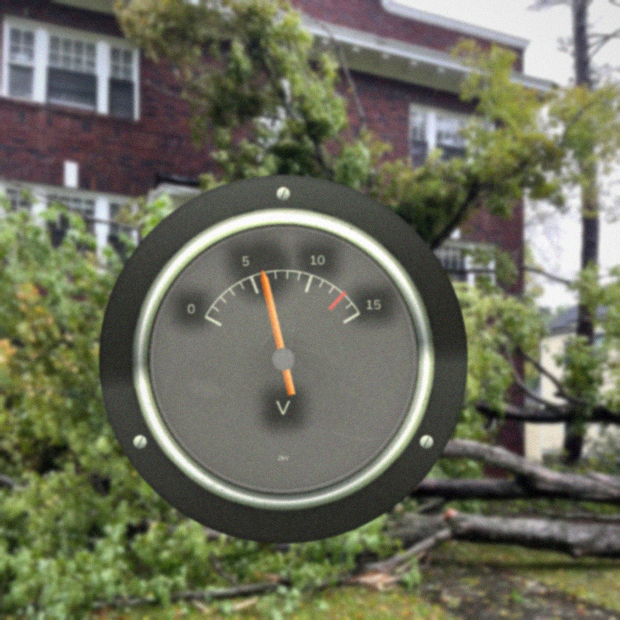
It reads 6,V
